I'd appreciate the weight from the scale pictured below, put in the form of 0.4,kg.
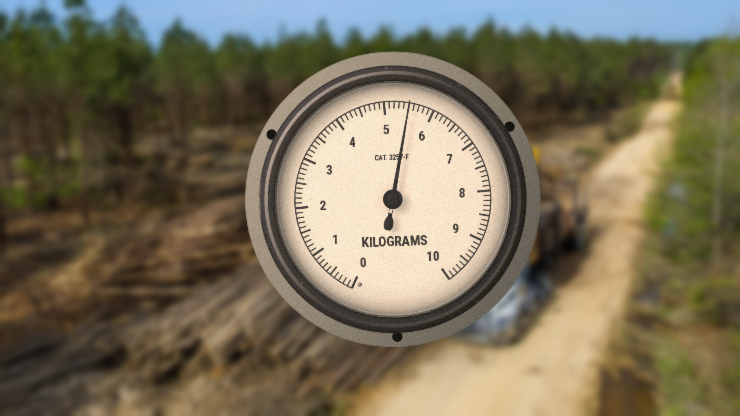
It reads 5.5,kg
